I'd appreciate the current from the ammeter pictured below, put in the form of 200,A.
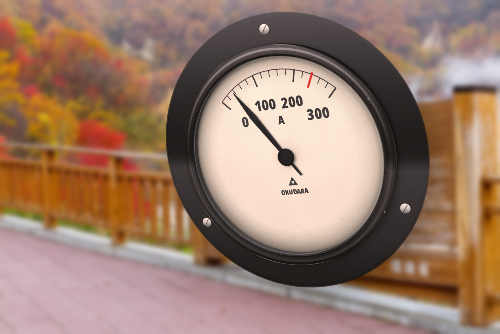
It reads 40,A
